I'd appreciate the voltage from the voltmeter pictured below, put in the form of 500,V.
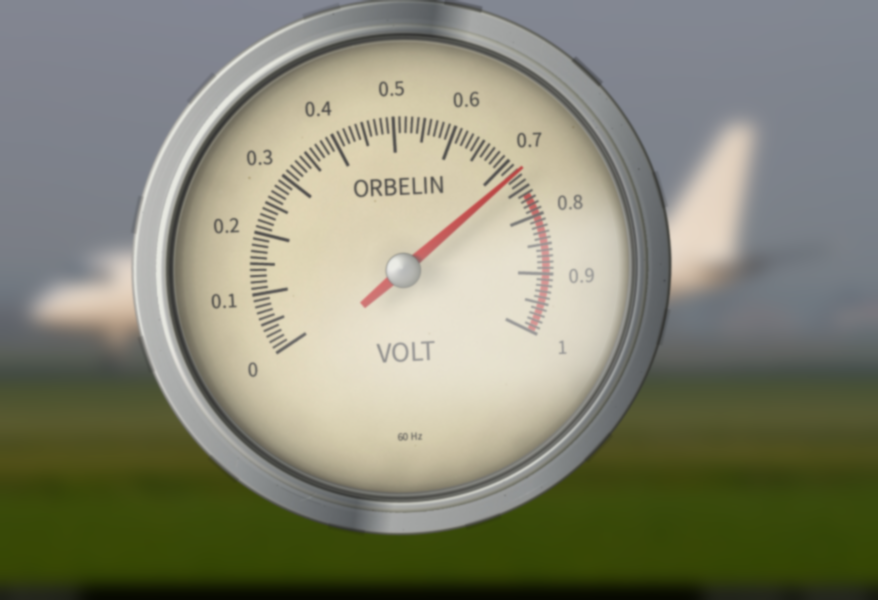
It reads 0.72,V
